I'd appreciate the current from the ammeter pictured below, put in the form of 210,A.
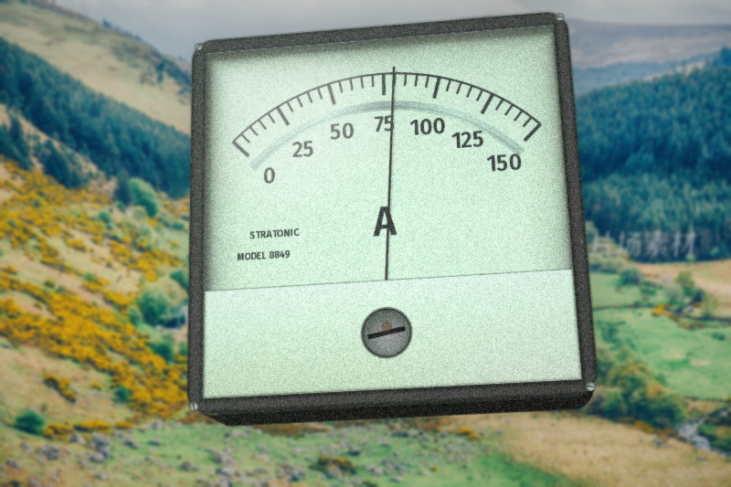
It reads 80,A
